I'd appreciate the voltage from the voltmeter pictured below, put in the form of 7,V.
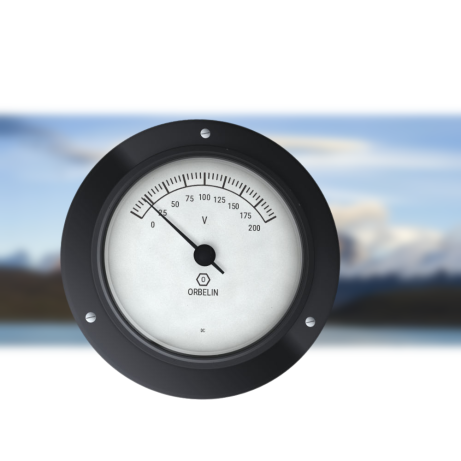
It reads 20,V
